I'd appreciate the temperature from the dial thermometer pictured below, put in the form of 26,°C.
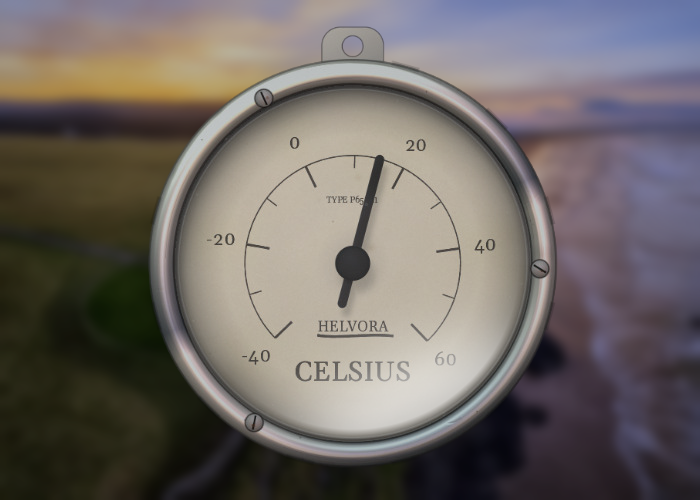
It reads 15,°C
